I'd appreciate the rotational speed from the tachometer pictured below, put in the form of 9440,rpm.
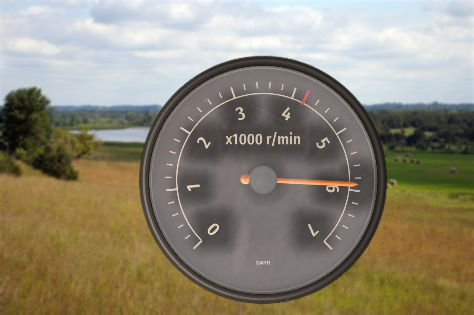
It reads 5900,rpm
